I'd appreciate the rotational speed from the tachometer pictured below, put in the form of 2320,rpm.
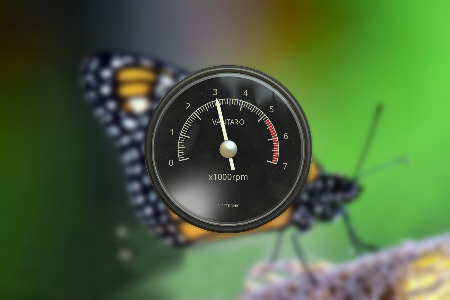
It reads 3000,rpm
